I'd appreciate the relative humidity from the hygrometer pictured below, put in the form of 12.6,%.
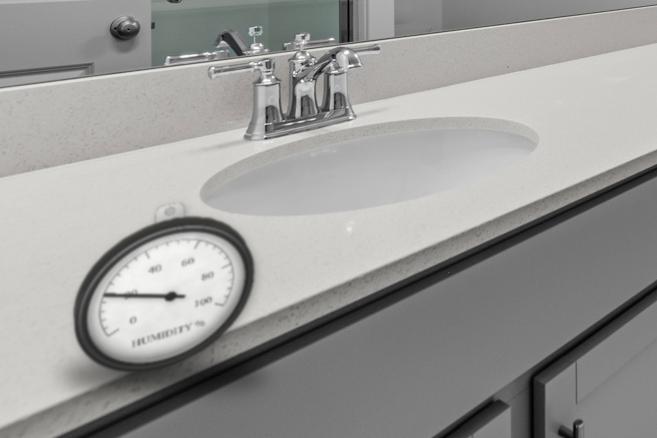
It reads 20,%
